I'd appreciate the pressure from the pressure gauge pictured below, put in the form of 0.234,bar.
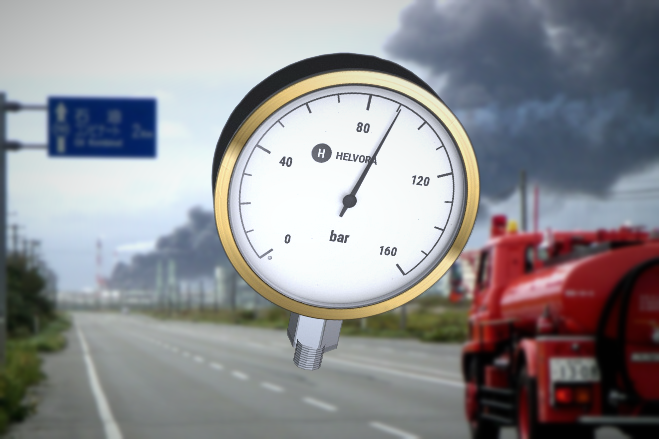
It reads 90,bar
